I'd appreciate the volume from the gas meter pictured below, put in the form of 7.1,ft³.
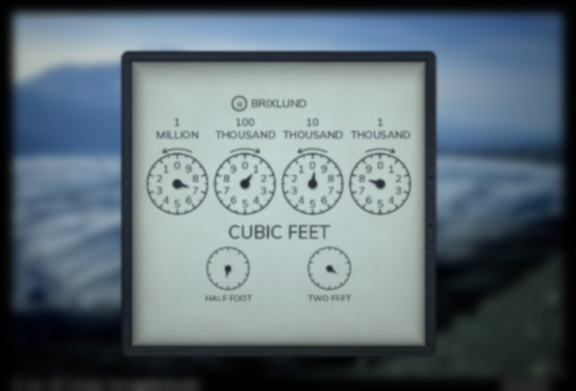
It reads 709800,ft³
